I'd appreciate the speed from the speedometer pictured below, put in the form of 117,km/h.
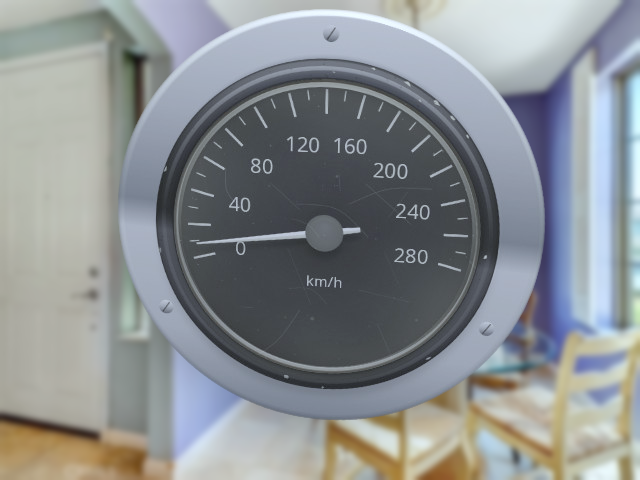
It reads 10,km/h
